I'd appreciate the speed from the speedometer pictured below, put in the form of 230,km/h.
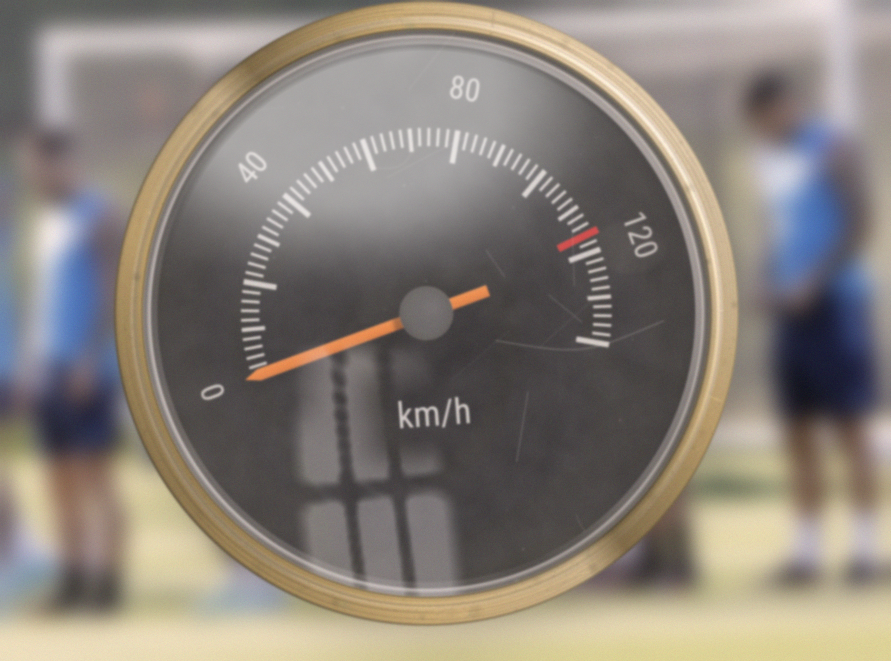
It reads 0,km/h
